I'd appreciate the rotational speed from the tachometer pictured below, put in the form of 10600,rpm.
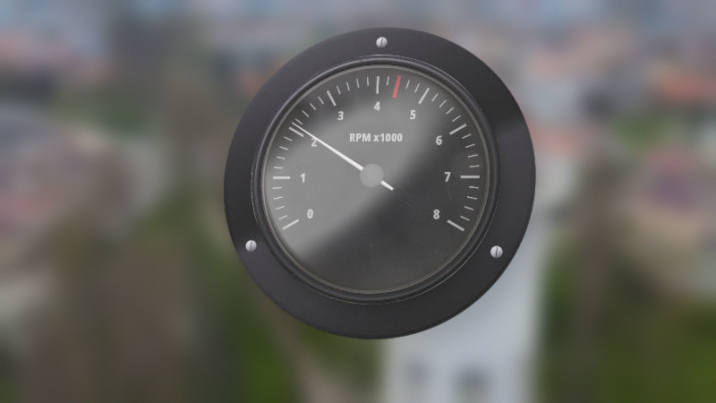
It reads 2100,rpm
